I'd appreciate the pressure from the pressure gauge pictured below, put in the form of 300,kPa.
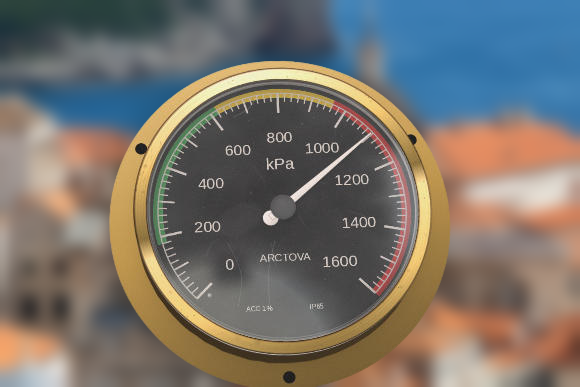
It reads 1100,kPa
